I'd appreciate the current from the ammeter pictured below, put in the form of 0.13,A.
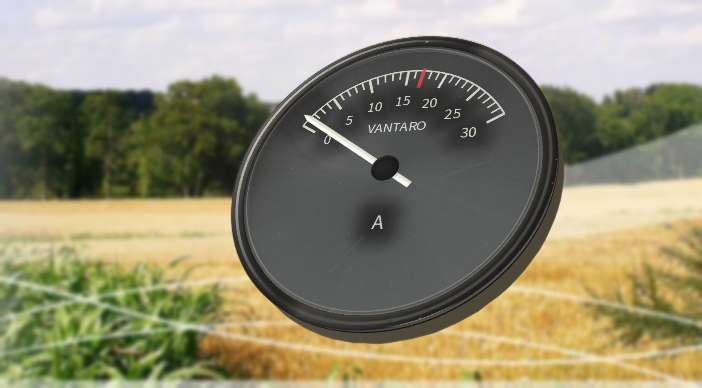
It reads 1,A
